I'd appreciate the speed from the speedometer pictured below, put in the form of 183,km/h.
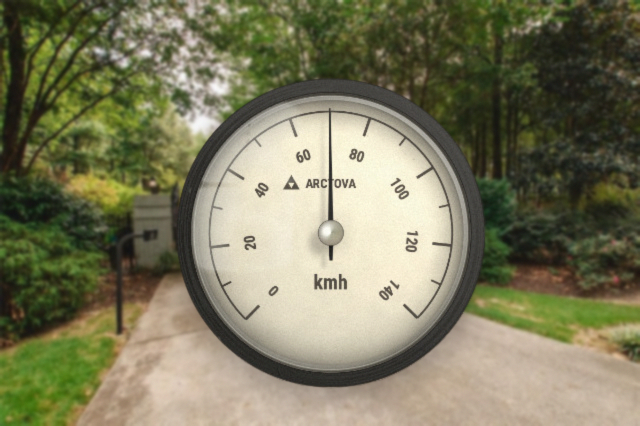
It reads 70,km/h
